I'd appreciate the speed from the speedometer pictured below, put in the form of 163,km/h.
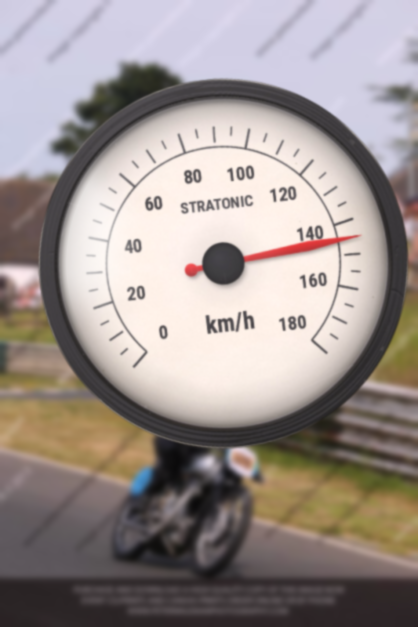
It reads 145,km/h
